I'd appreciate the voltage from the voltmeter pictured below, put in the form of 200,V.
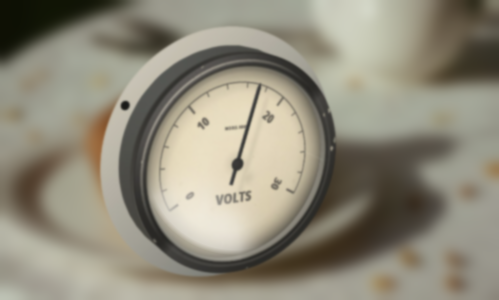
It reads 17,V
